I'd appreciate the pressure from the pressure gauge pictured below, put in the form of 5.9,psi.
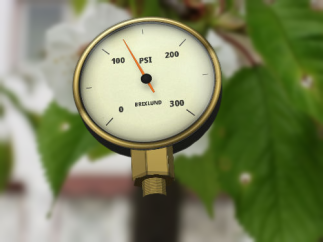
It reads 125,psi
